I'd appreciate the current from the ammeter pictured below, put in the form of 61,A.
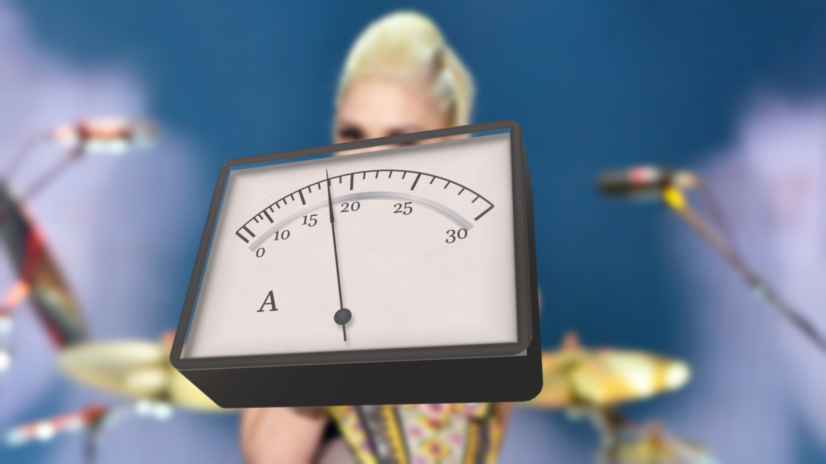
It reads 18,A
